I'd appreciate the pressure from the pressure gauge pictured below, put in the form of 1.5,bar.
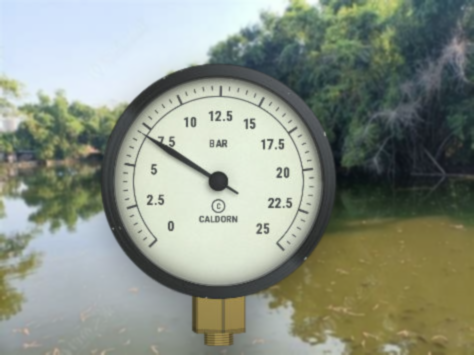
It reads 7,bar
